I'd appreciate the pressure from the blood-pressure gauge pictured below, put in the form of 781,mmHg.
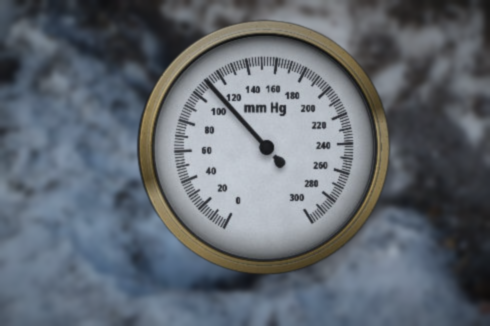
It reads 110,mmHg
